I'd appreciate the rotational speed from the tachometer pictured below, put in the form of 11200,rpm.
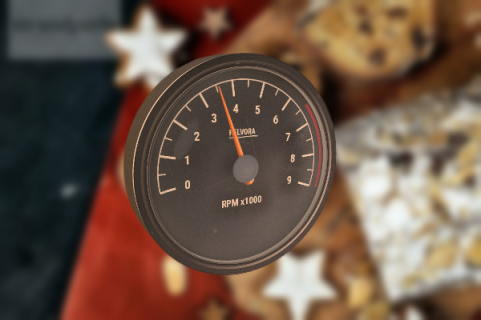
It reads 3500,rpm
